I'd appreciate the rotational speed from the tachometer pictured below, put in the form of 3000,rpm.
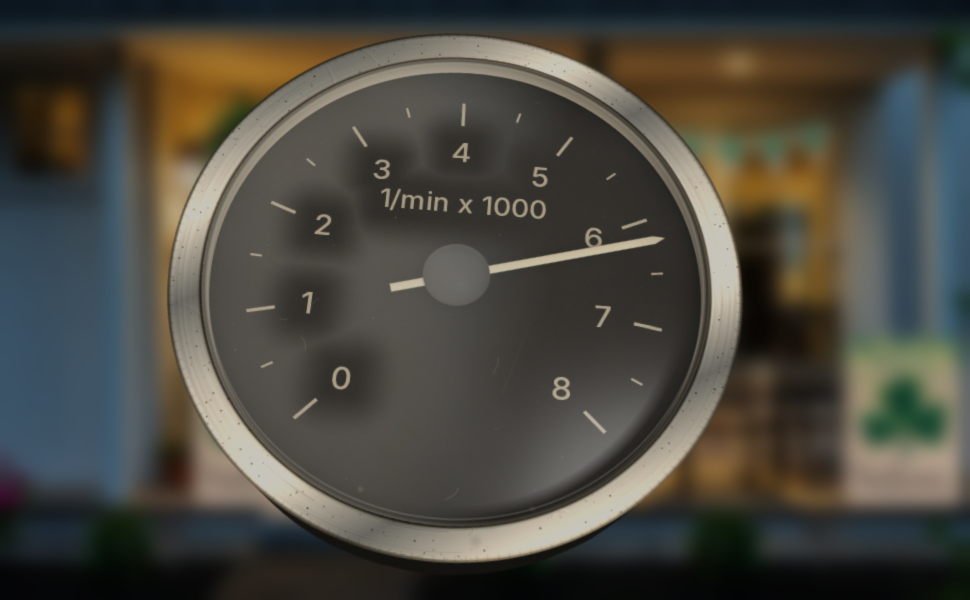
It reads 6250,rpm
